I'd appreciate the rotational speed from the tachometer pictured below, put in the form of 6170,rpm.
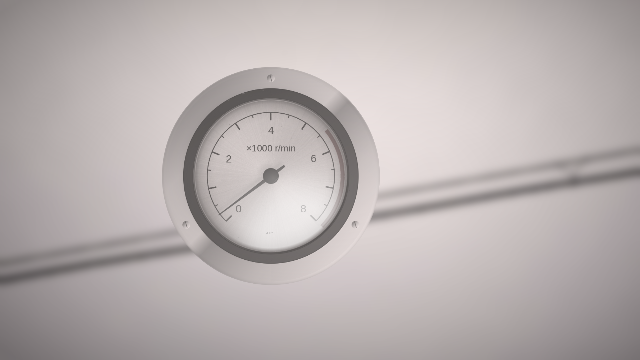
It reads 250,rpm
